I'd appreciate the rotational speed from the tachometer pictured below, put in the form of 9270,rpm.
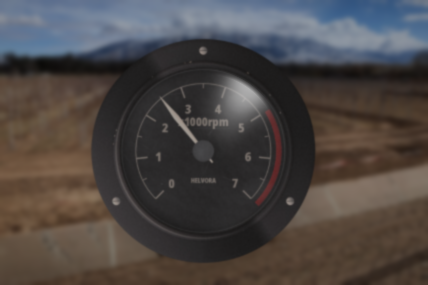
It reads 2500,rpm
